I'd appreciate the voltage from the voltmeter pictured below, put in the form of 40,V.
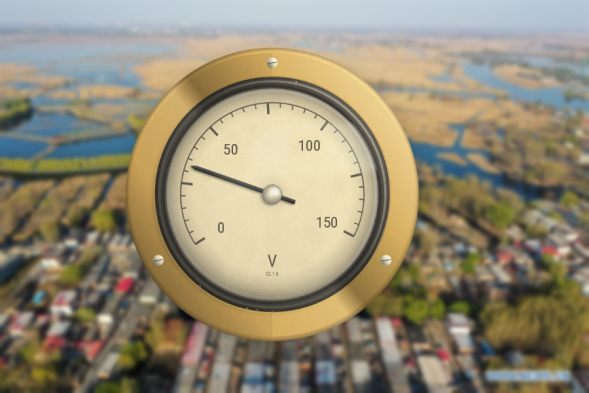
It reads 32.5,V
